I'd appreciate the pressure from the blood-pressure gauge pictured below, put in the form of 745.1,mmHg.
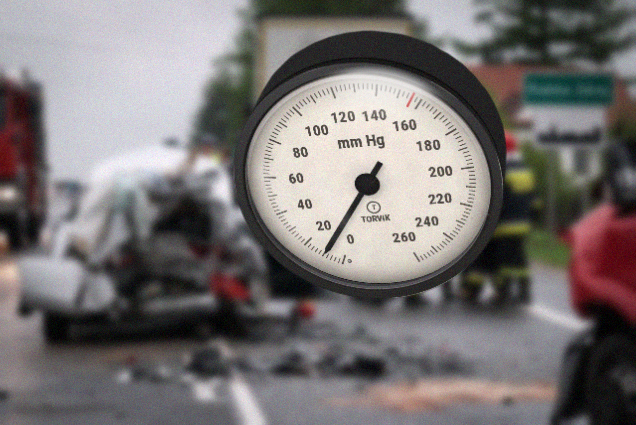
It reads 10,mmHg
